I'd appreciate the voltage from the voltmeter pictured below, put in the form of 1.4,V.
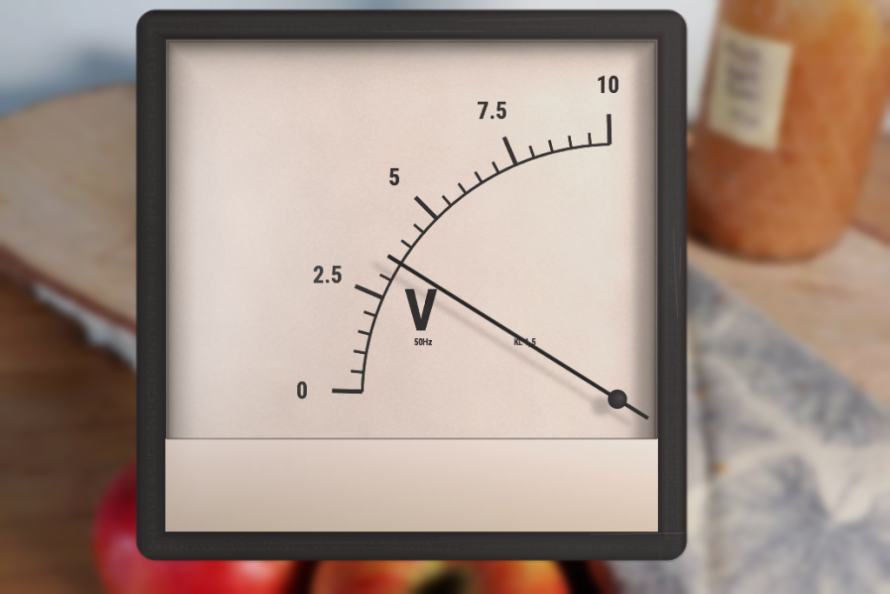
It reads 3.5,V
